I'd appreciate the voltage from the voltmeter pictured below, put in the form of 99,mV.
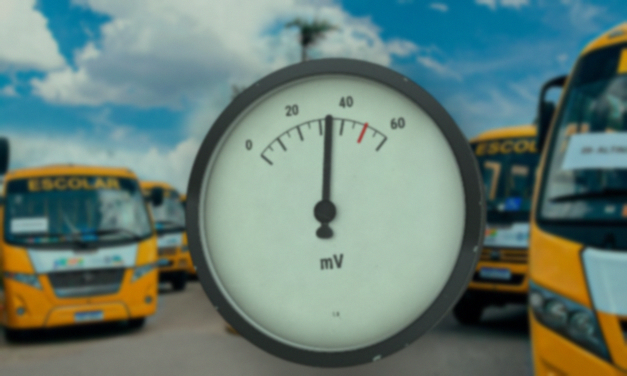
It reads 35,mV
